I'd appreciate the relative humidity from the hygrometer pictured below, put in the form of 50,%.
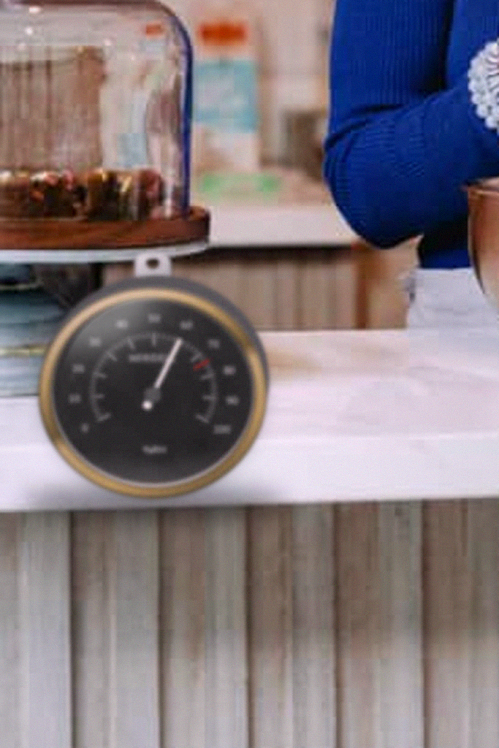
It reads 60,%
